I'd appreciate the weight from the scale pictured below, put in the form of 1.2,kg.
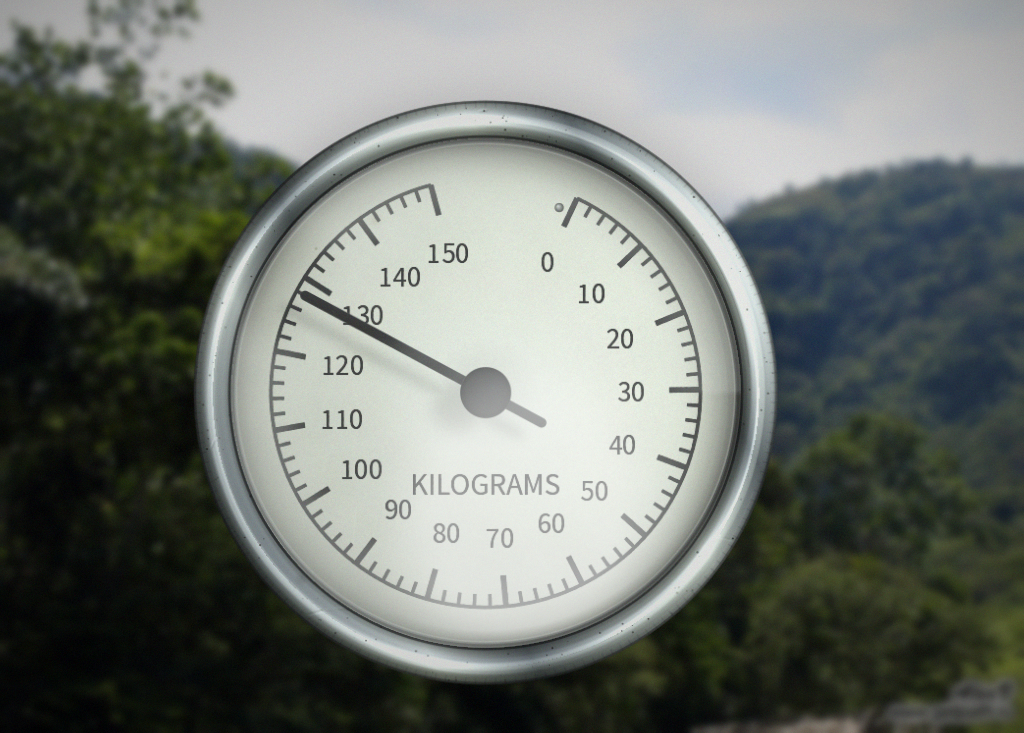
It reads 128,kg
